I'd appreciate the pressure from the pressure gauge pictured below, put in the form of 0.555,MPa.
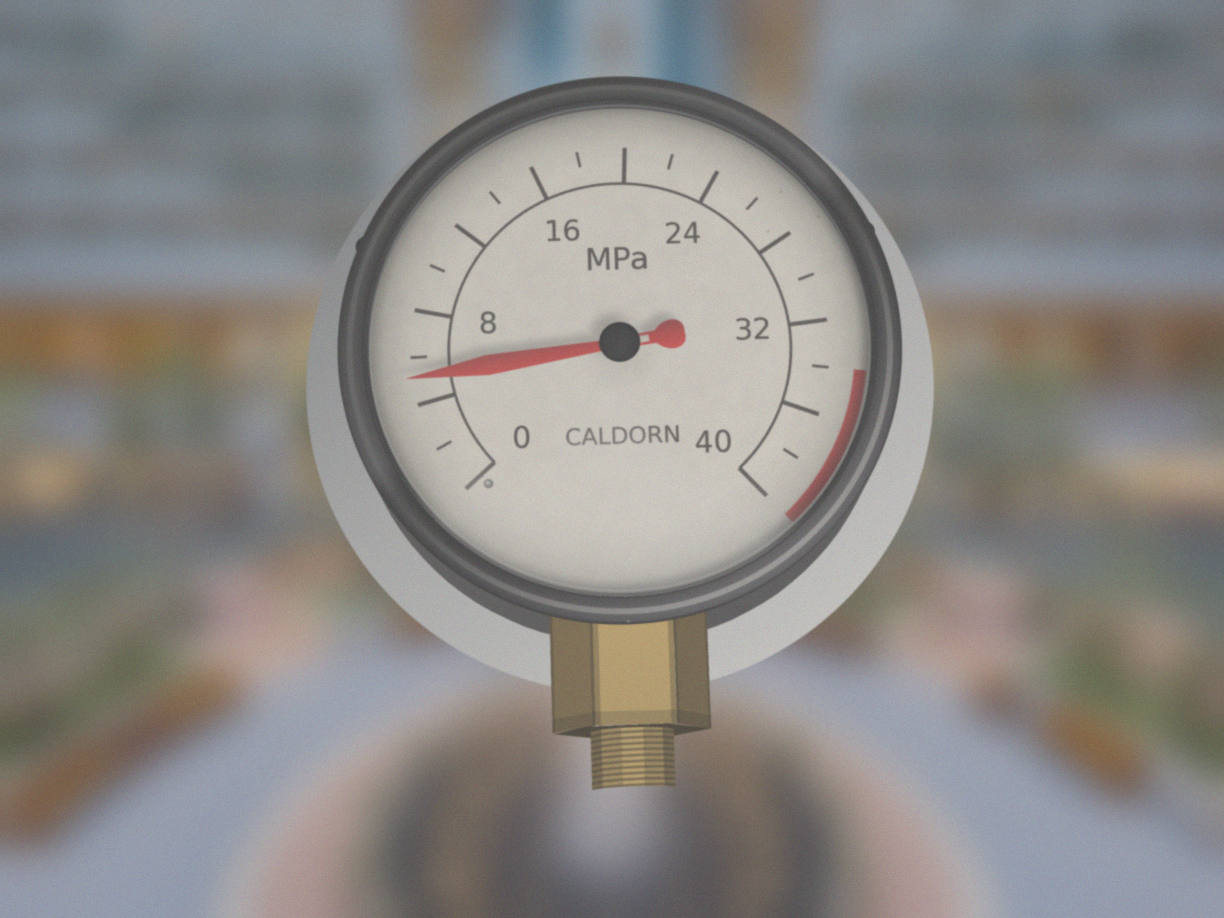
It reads 5,MPa
